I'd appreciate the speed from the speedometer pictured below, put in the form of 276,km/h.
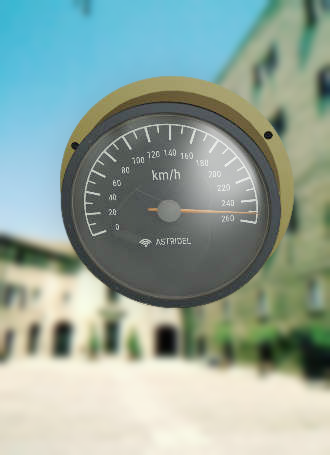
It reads 250,km/h
